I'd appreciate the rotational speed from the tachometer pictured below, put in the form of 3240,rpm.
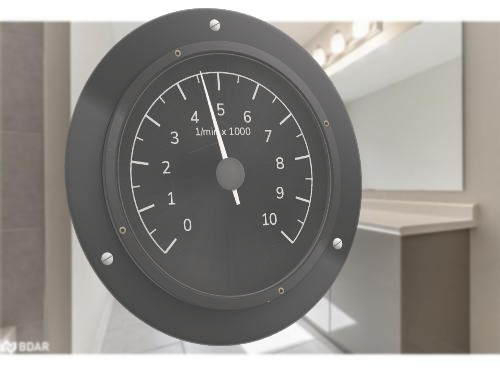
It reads 4500,rpm
